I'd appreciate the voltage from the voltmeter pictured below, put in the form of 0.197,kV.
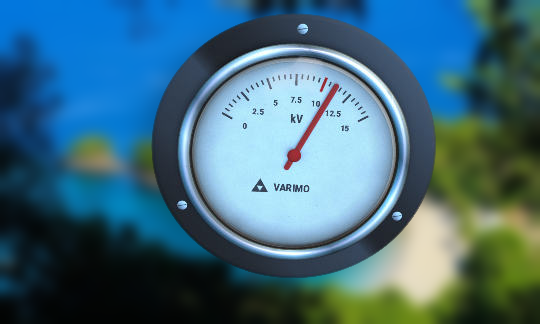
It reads 11,kV
